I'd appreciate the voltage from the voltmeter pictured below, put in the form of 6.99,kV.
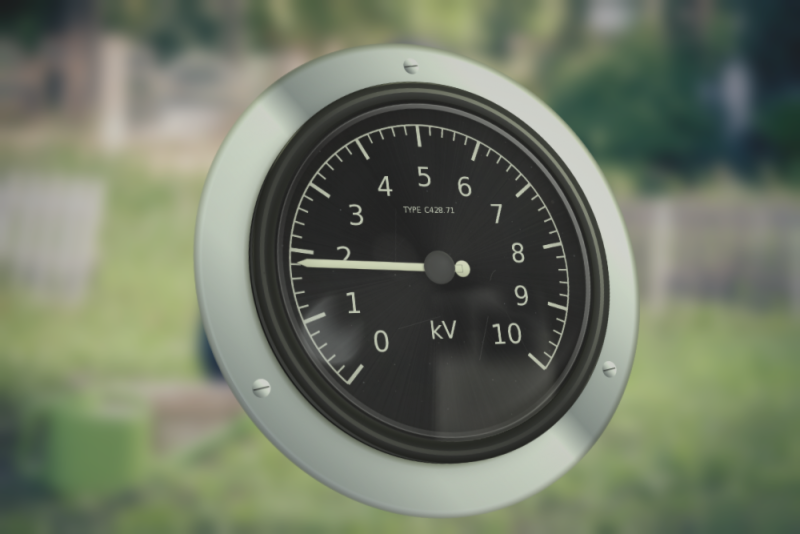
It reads 1.8,kV
